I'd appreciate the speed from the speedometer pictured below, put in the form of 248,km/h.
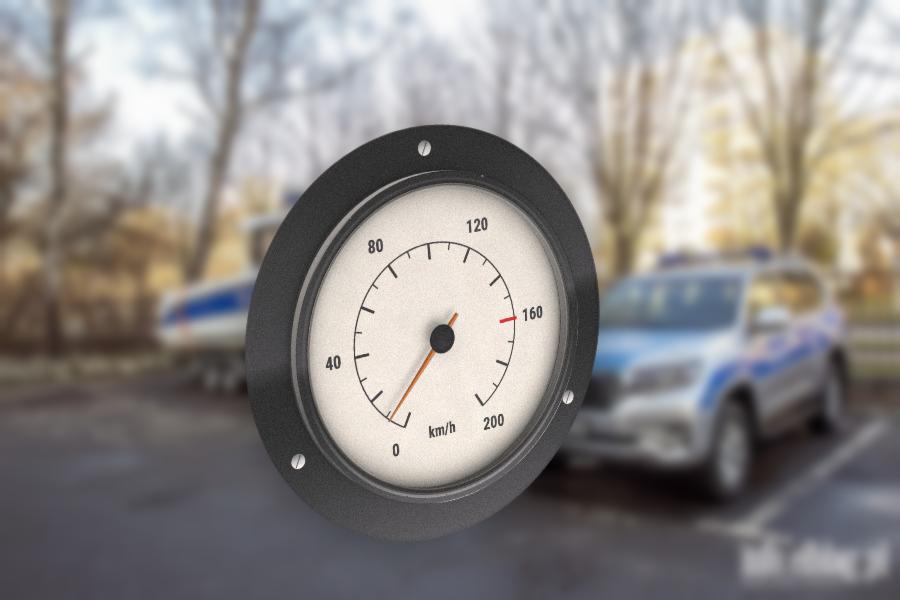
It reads 10,km/h
